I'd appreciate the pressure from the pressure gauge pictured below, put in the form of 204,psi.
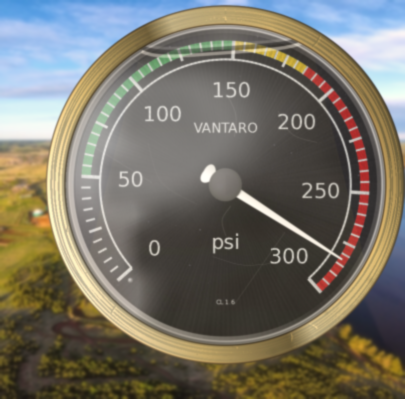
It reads 282.5,psi
